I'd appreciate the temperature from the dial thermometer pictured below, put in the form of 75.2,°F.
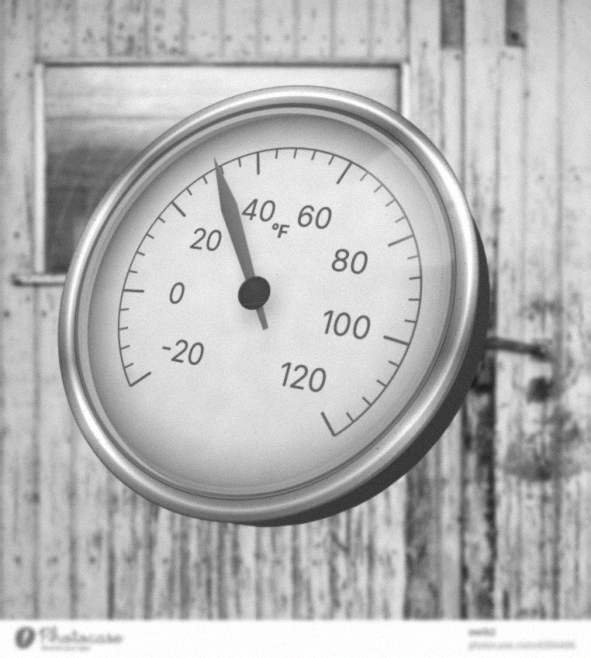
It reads 32,°F
